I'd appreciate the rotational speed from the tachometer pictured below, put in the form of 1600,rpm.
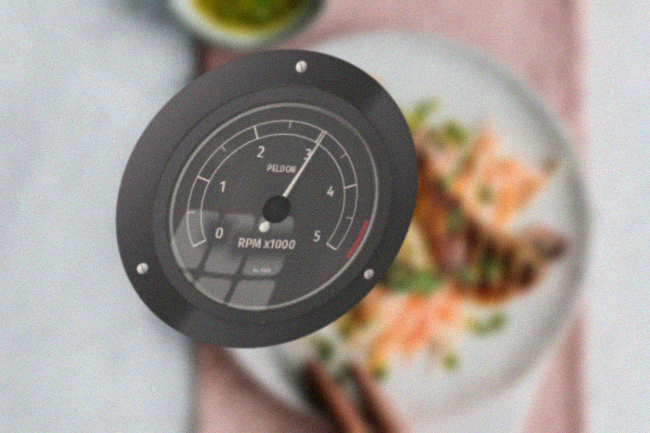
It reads 3000,rpm
